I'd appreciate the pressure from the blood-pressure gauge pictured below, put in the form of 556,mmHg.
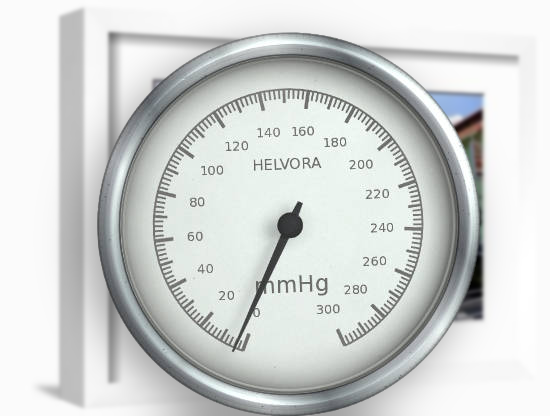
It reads 4,mmHg
